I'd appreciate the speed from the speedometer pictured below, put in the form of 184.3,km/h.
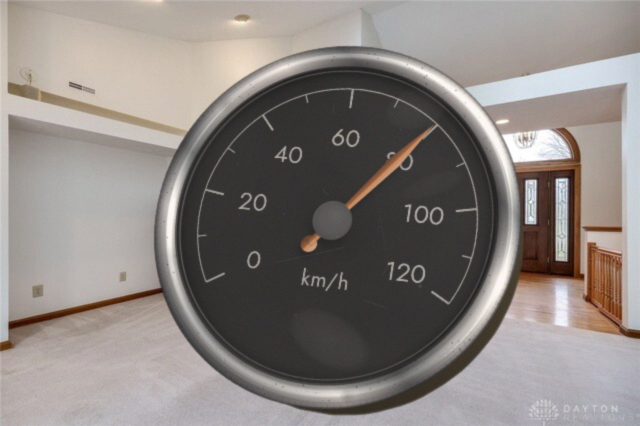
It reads 80,km/h
